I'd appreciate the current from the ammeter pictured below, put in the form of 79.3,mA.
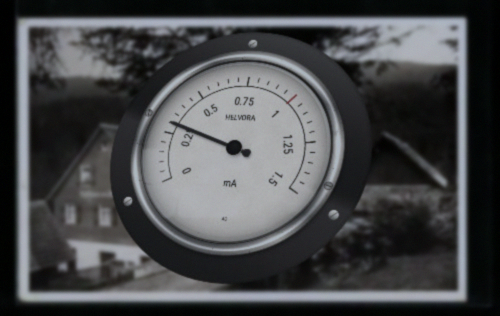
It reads 0.3,mA
